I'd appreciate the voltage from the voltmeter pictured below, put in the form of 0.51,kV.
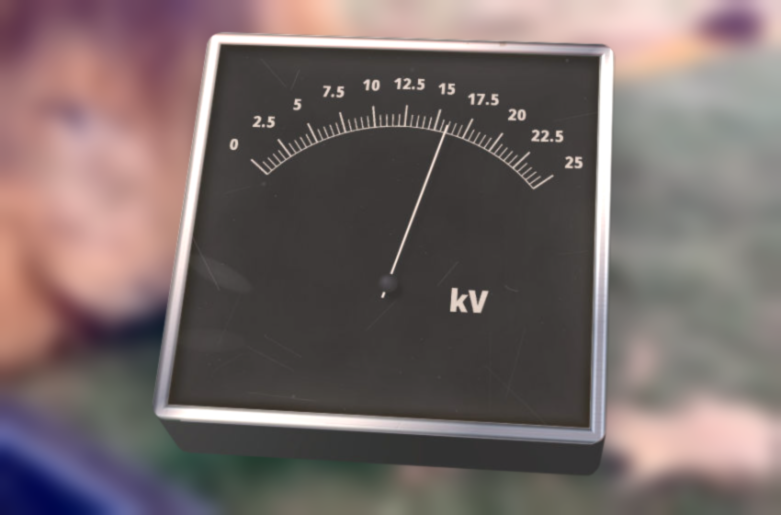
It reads 16,kV
